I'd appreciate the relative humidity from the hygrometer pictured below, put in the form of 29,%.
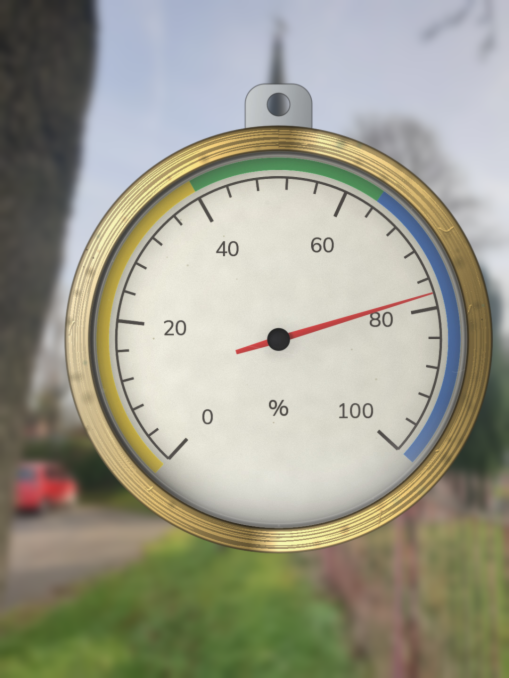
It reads 78,%
